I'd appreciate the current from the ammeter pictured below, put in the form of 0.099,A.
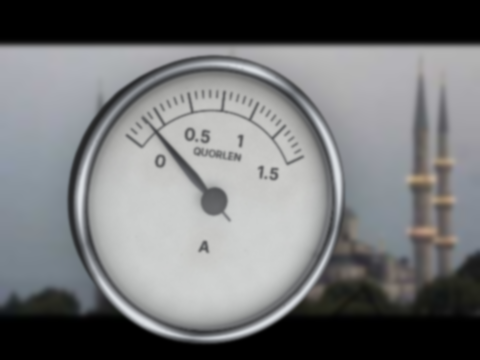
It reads 0.15,A
